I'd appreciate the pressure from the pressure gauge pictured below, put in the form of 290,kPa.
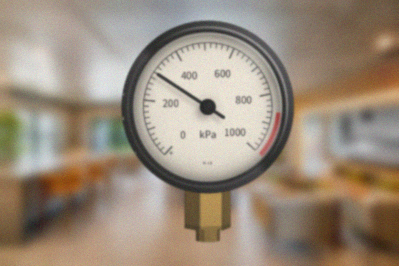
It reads 300,kPa
